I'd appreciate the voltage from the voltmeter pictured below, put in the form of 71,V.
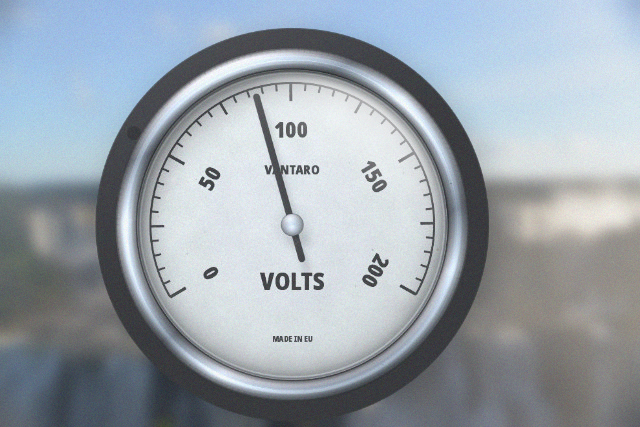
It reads 87.5,V
